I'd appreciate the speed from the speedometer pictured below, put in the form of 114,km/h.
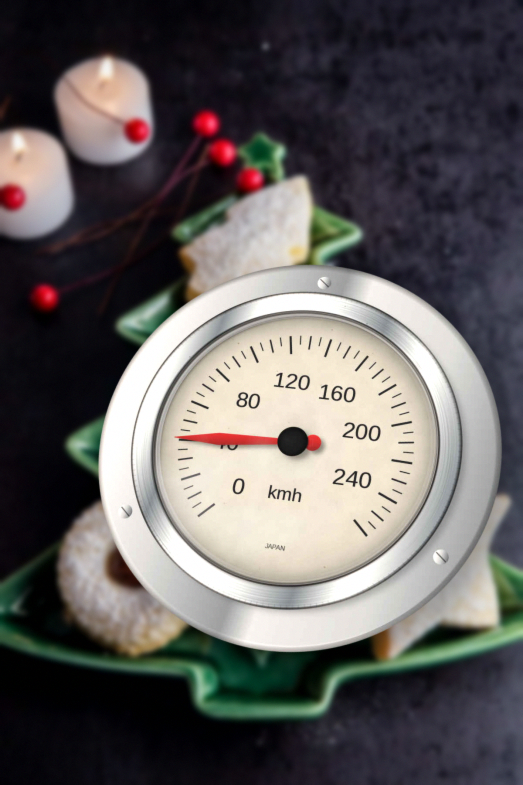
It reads 40,km/h
